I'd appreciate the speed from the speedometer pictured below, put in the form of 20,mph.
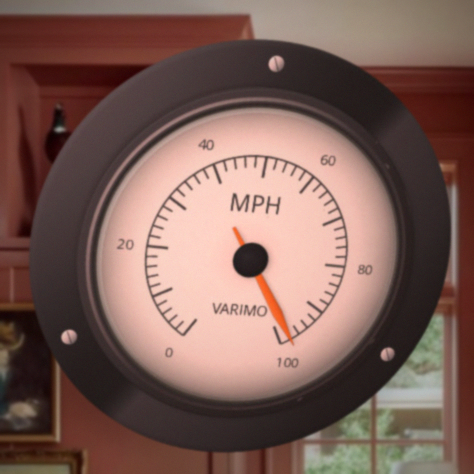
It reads 98,mph
